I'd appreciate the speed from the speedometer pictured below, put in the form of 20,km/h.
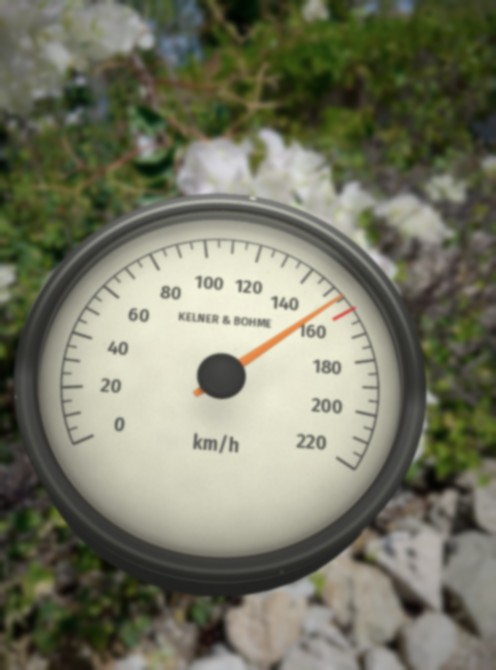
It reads 155,km/h
